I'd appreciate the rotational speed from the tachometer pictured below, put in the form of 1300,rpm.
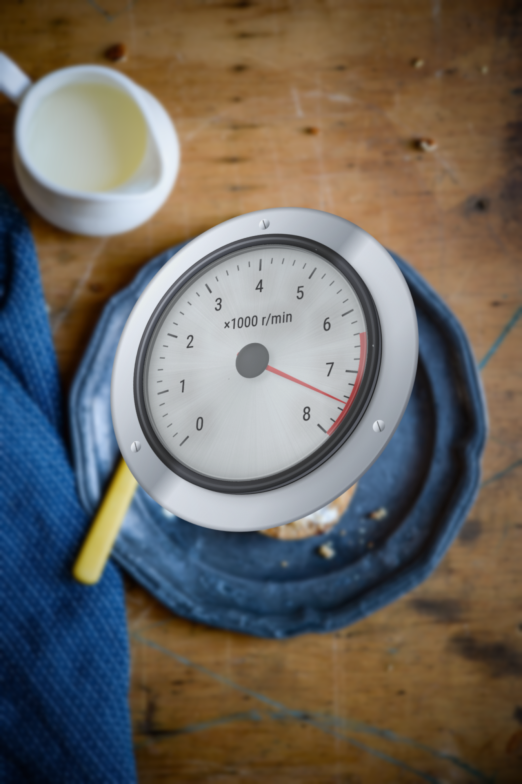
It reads 7500,rpm
